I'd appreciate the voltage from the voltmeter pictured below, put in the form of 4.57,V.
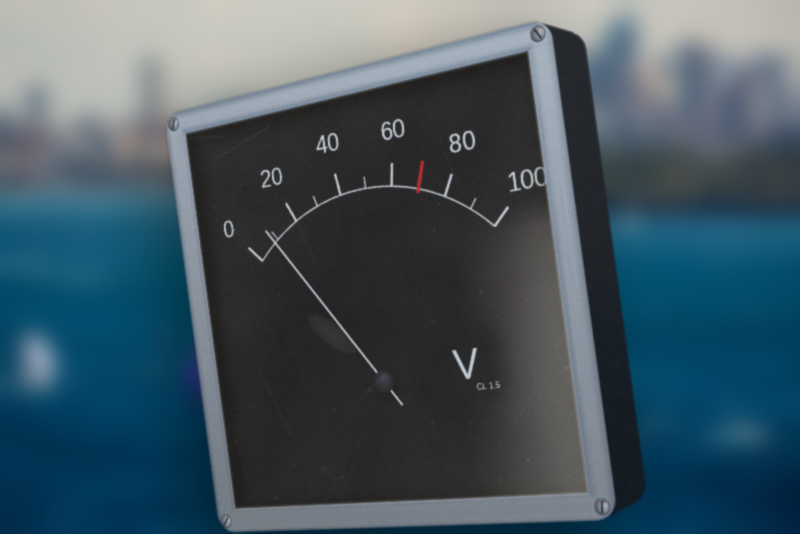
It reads 10,V
